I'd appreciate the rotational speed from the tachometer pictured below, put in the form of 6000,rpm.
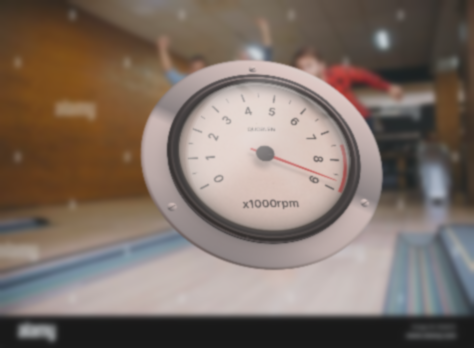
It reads 8750,rpm
